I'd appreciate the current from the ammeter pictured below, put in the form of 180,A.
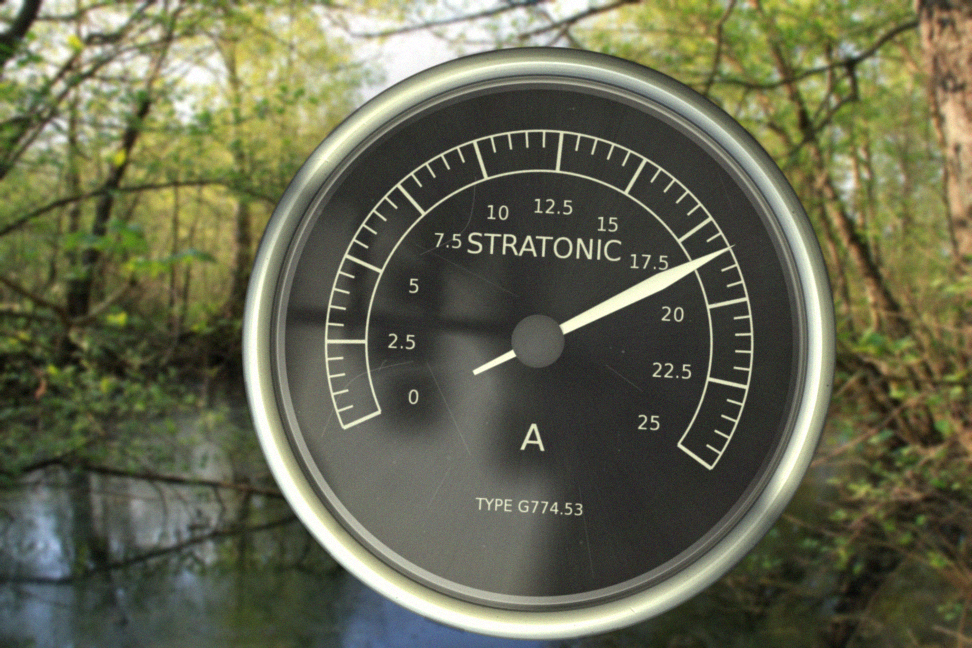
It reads 18.5,A
